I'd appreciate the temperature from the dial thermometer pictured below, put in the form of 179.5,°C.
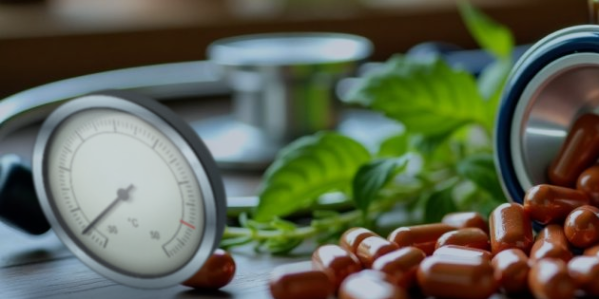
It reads -25,°C
